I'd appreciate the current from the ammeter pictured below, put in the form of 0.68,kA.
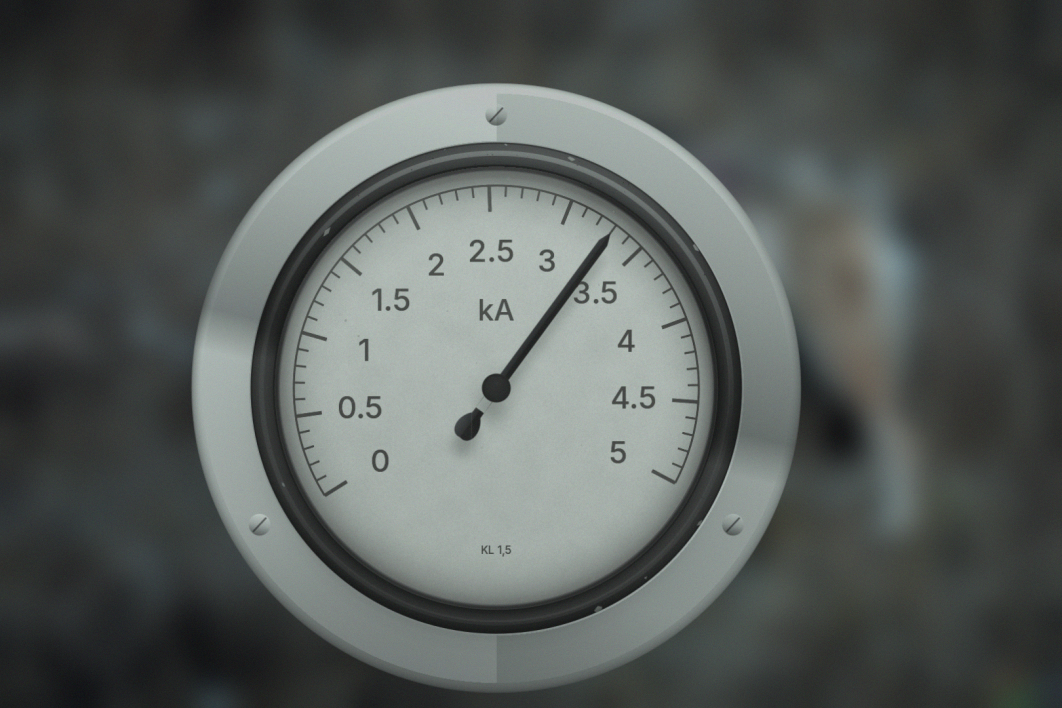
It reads 3.3,kA
